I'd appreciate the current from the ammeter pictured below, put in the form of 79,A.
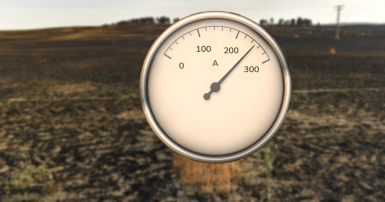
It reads 250,A
